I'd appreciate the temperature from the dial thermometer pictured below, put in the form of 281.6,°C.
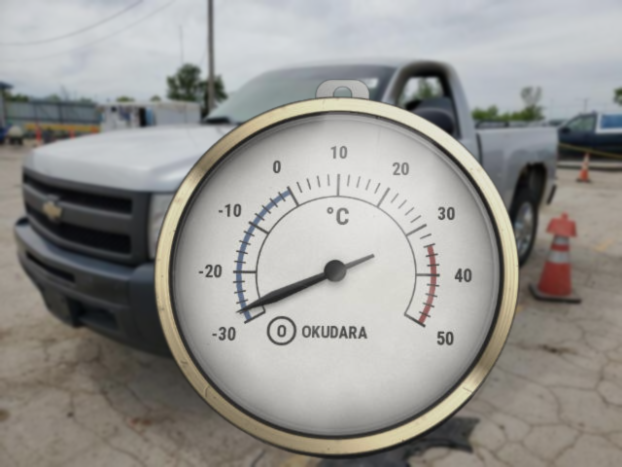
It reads -28,°C
